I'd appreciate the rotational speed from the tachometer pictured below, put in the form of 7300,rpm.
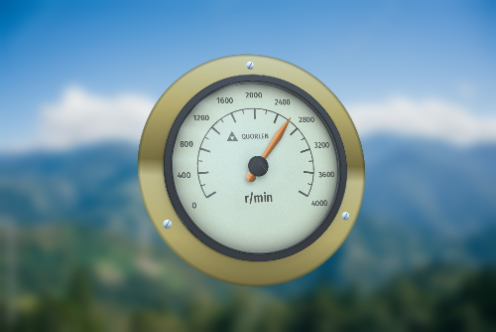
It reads 2600,rpm
